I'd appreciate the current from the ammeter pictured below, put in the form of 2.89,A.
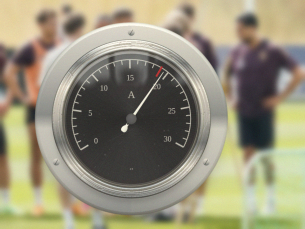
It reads 19.5,A
